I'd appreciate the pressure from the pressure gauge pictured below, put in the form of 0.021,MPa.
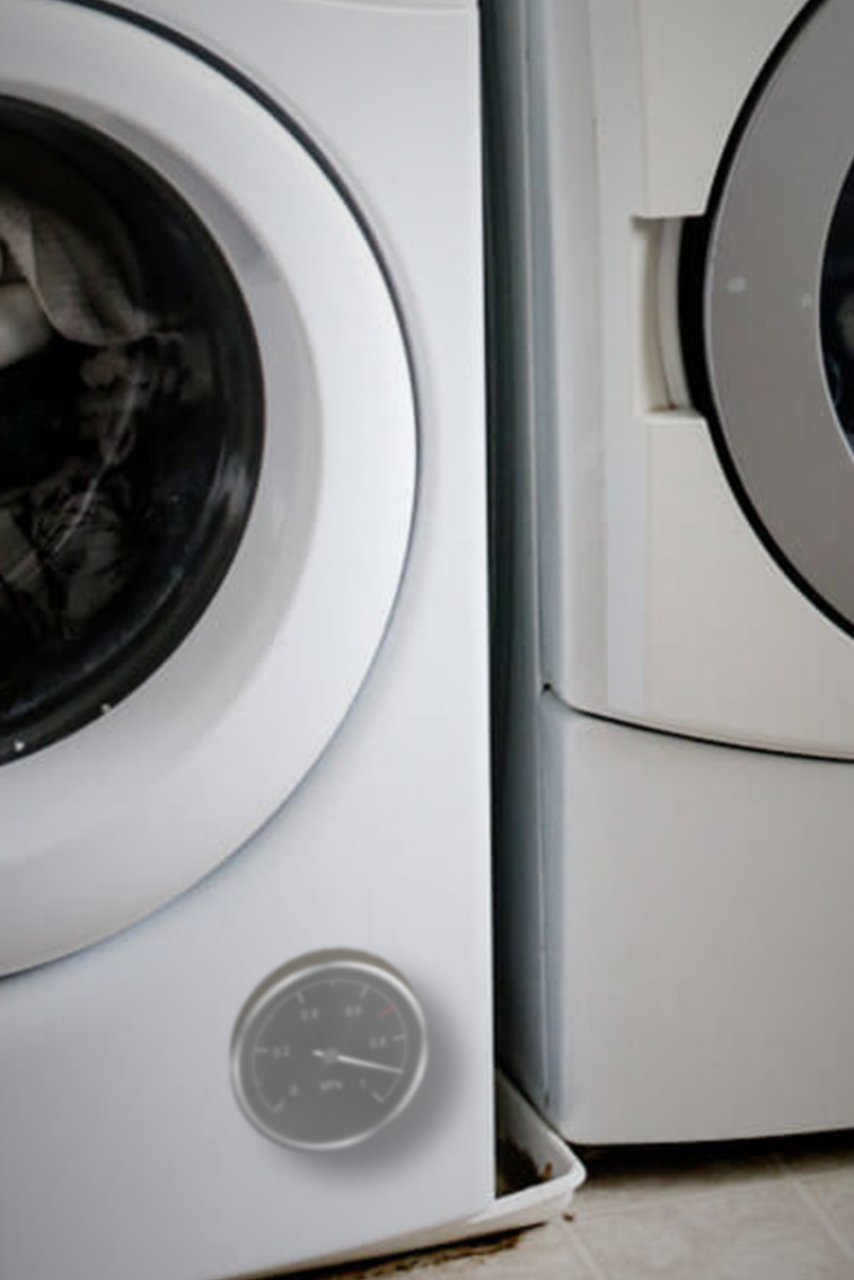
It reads 0.9,MPa
